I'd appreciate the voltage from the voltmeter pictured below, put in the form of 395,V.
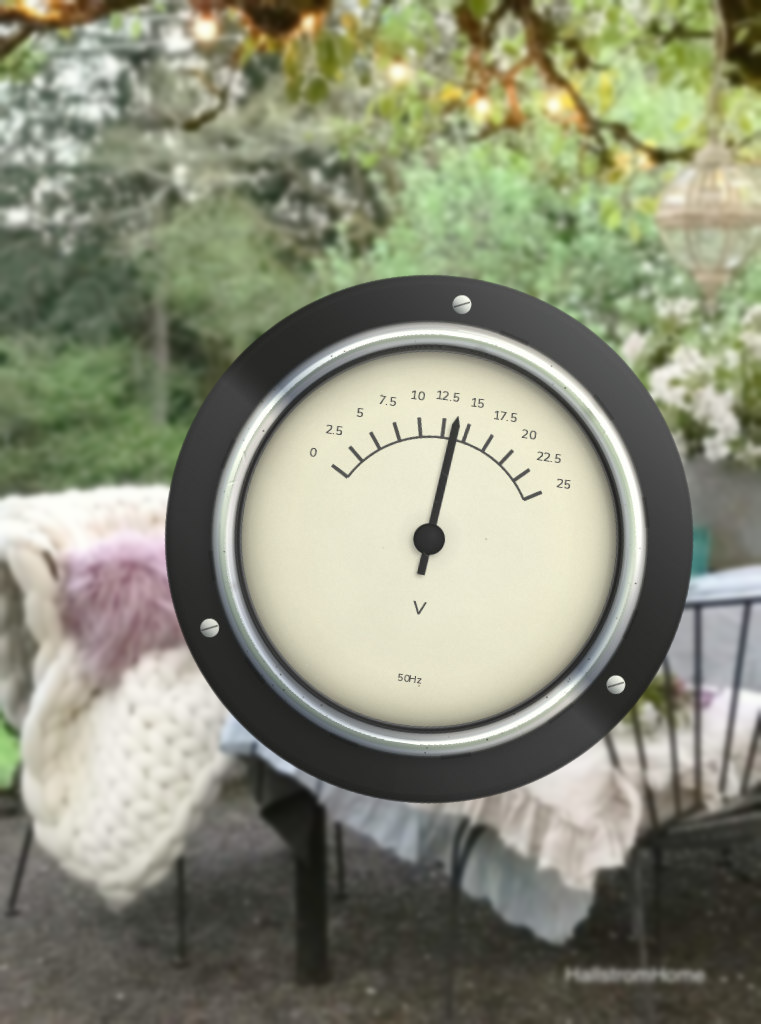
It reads 13.75,V
